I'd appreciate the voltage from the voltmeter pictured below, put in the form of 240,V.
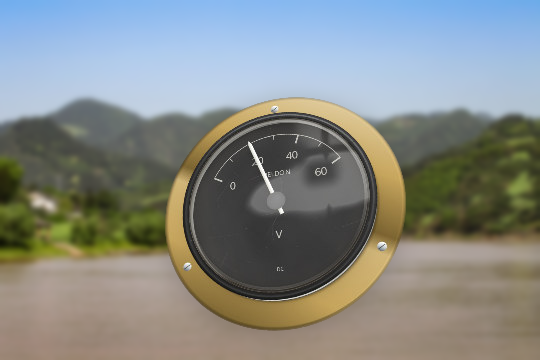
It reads 20,V
